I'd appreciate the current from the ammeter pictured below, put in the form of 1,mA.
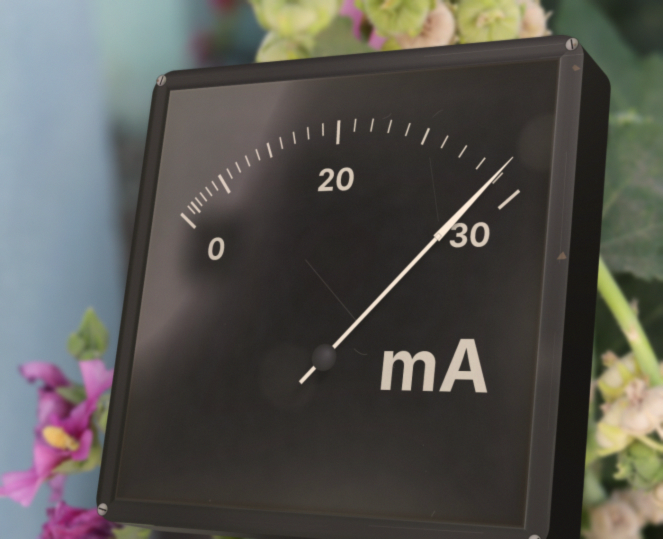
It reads 29,mA
